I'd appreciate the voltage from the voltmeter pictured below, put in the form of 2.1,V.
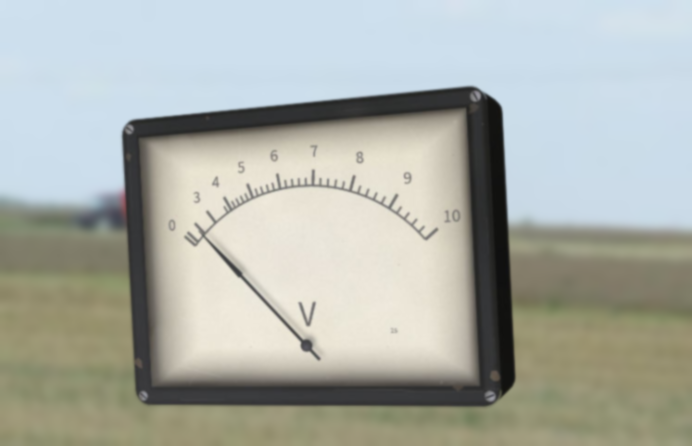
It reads 2,V
